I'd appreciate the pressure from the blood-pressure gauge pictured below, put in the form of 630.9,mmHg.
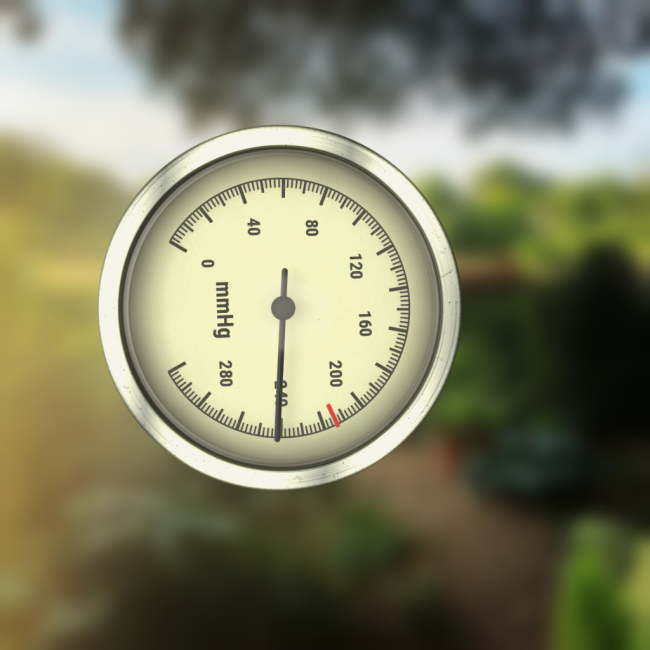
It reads 242,mmHg
